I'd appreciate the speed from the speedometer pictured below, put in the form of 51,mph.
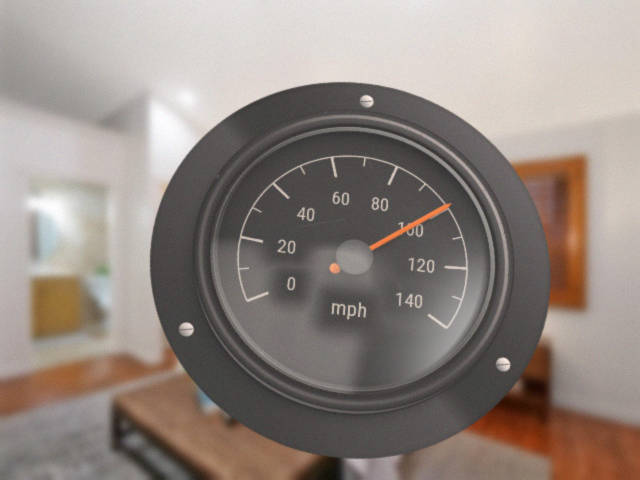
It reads 100,mph
